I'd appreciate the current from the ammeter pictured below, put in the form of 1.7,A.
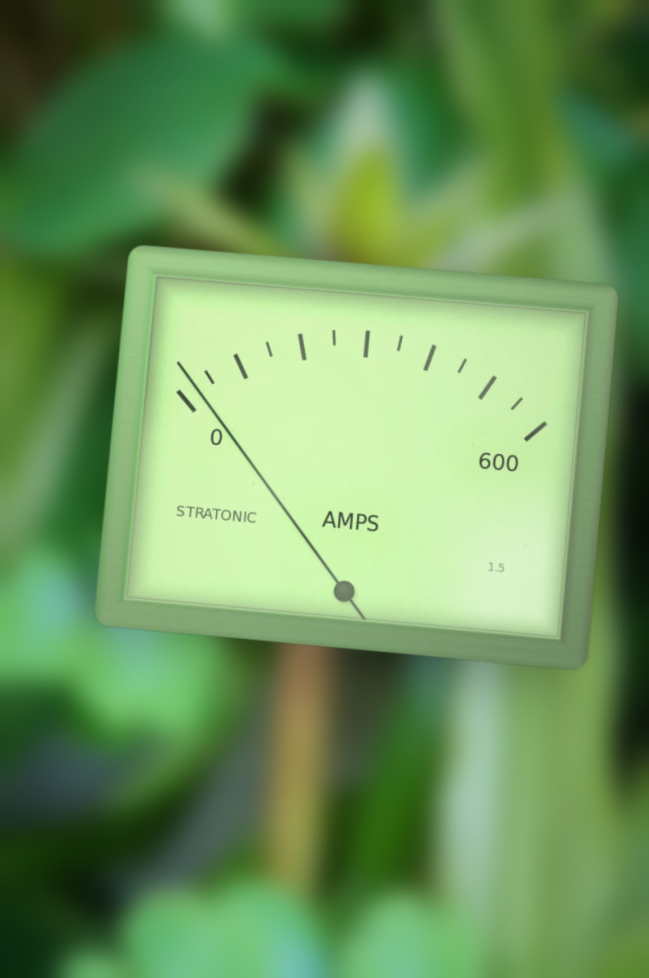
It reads 25,A
